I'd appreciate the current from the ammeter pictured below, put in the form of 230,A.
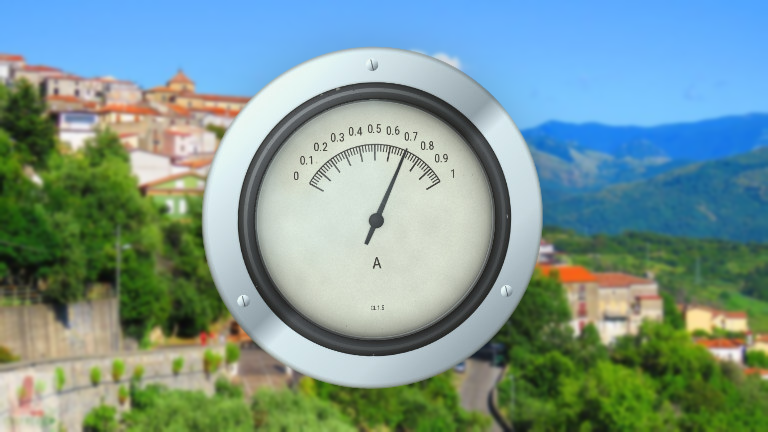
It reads 0.7,A
